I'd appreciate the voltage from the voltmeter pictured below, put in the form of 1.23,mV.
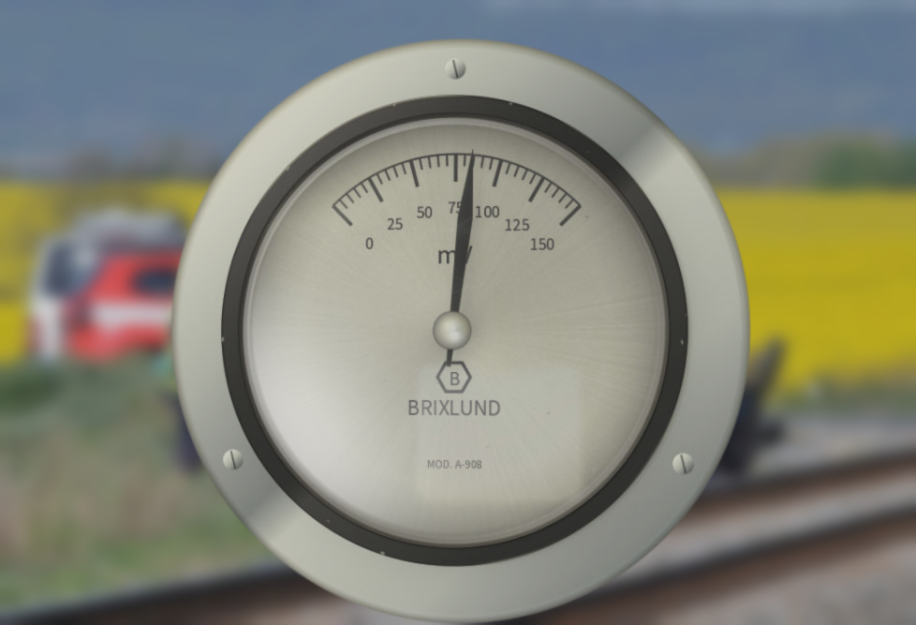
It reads 85,mV
